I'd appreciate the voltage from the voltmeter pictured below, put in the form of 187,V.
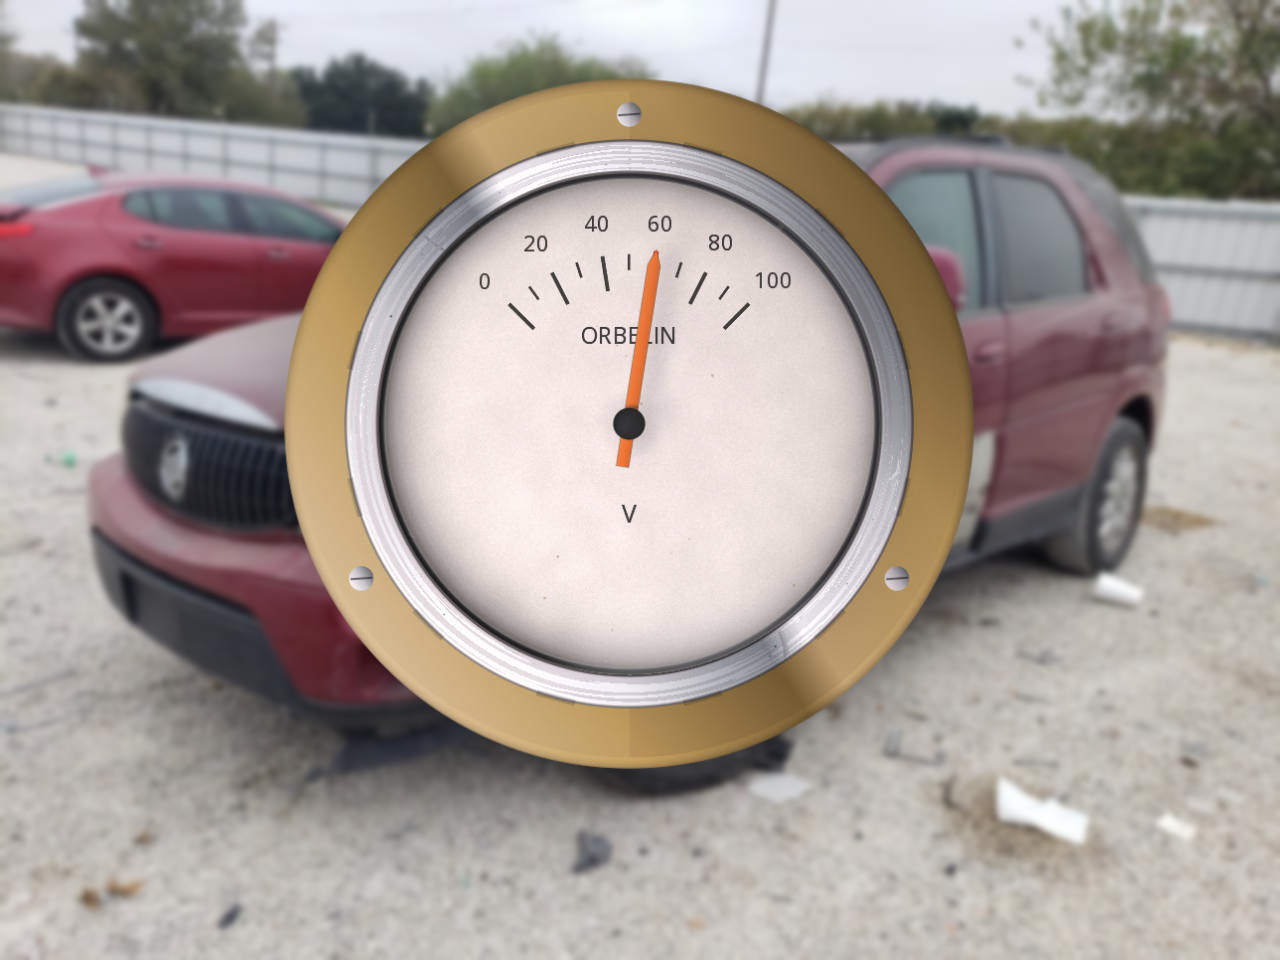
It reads 60,V
